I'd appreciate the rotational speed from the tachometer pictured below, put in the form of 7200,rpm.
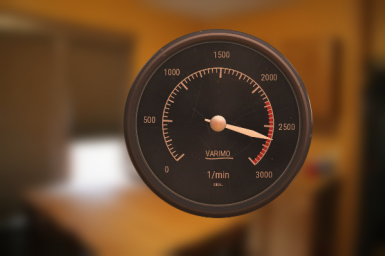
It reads 2650,rpm
